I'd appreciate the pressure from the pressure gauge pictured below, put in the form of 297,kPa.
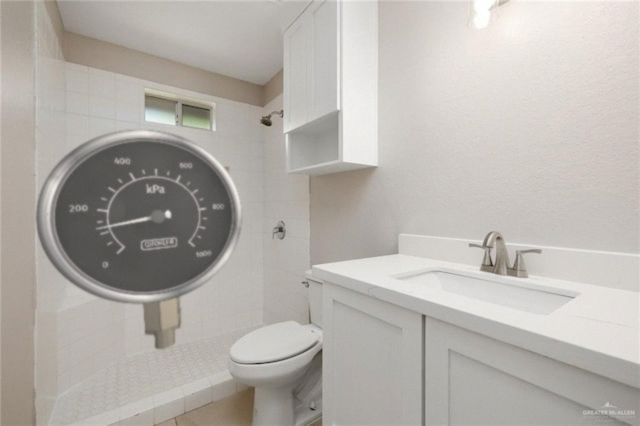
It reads 125,kPa
